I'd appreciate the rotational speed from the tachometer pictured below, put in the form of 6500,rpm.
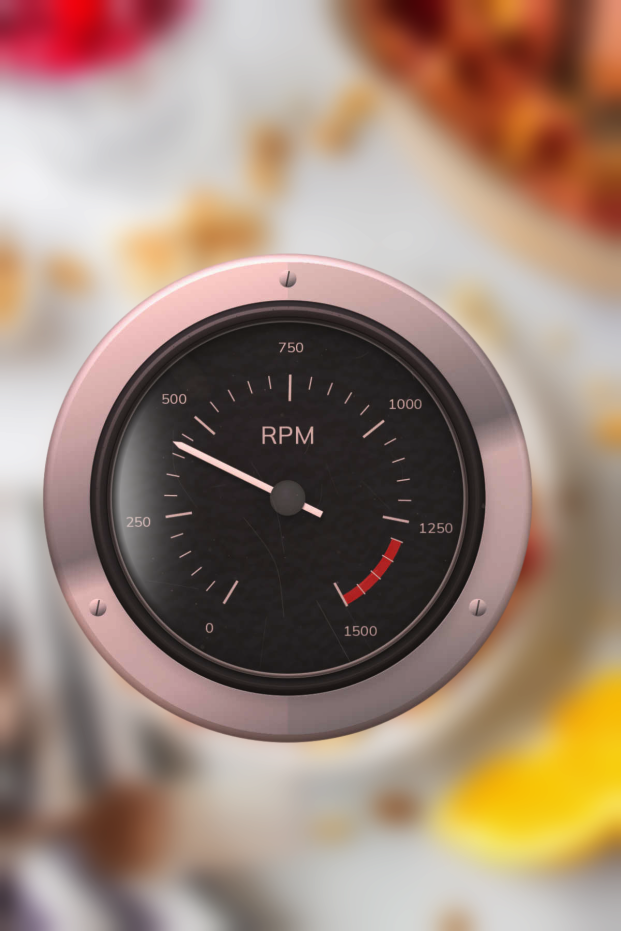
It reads 425,rpm
